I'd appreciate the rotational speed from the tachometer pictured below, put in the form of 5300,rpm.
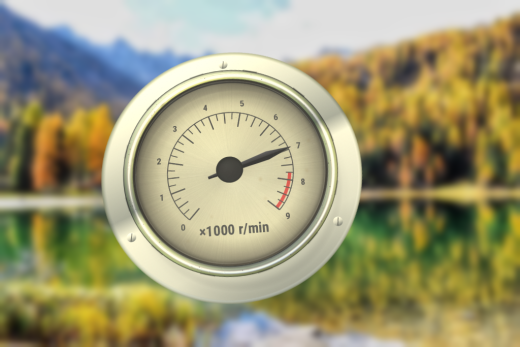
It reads 7000,rpm
